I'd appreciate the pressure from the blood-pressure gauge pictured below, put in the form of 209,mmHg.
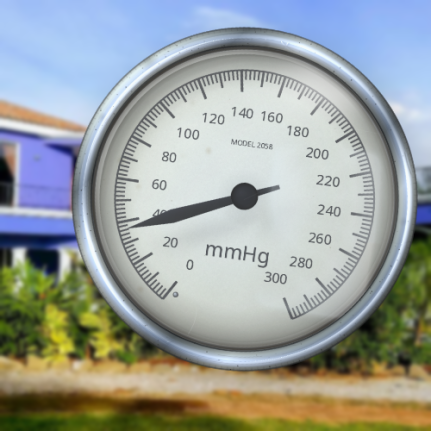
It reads 36,mmHg
